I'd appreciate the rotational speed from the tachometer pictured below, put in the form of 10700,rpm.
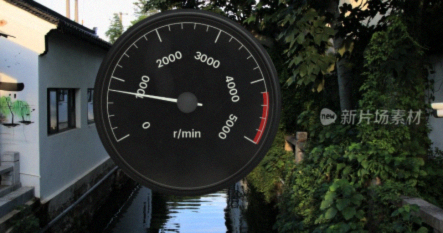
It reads 800,rpm
